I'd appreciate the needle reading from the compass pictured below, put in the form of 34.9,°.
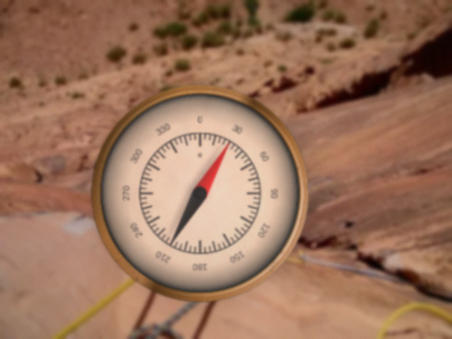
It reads 30,°
